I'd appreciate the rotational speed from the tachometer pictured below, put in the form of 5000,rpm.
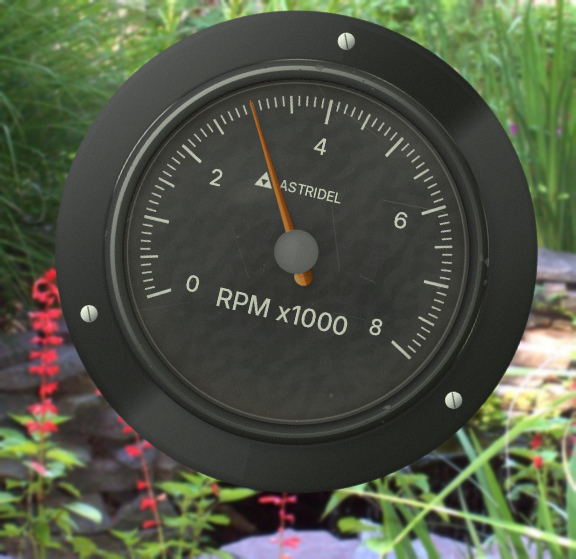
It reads 3000,rpm
